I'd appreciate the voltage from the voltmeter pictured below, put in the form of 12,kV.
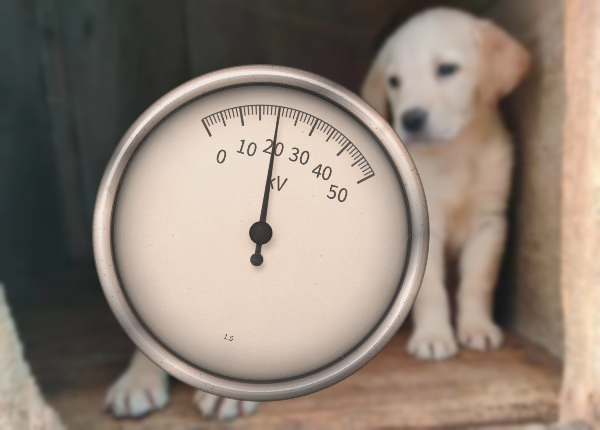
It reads 20,kV
